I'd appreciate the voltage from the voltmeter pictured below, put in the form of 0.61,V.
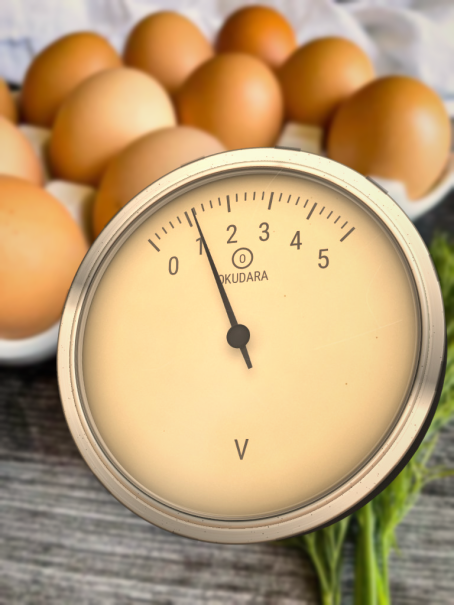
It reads 1.2,V
